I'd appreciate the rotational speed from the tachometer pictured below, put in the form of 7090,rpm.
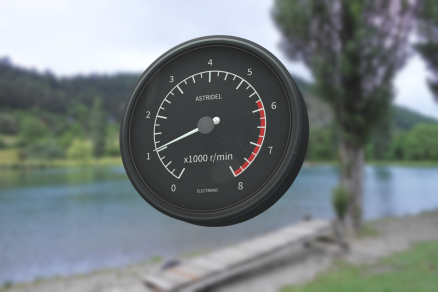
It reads 1000,rpm
